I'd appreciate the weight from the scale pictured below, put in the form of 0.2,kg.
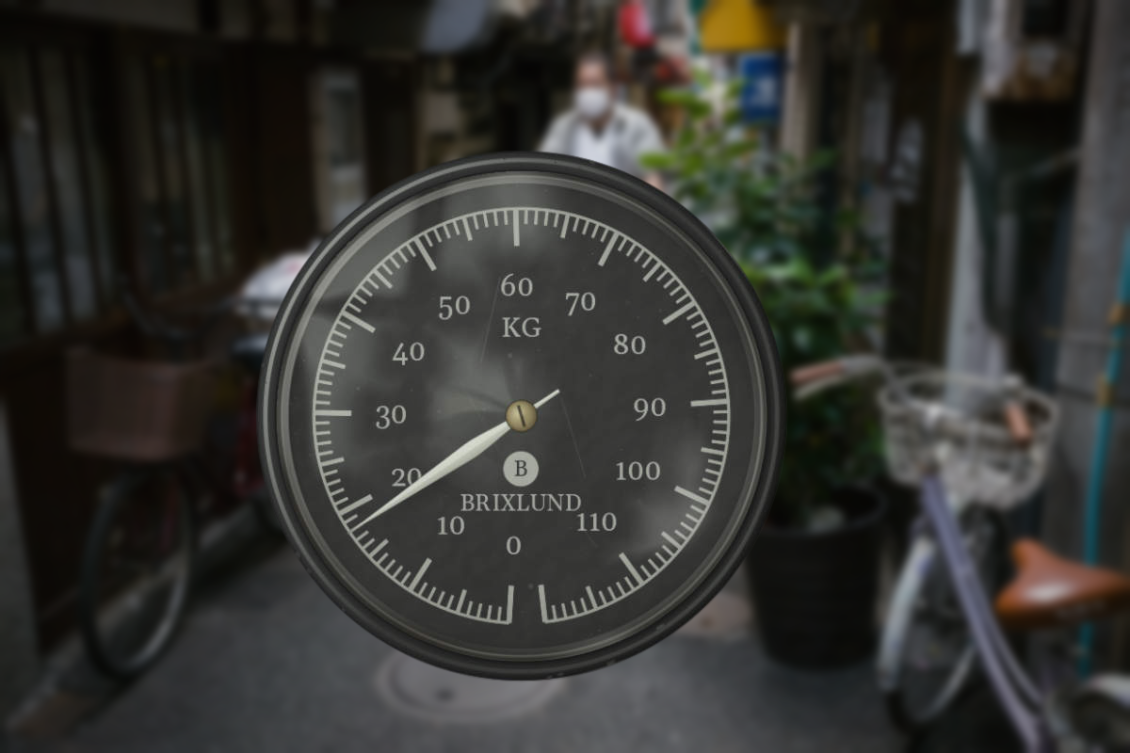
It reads 18,kg
